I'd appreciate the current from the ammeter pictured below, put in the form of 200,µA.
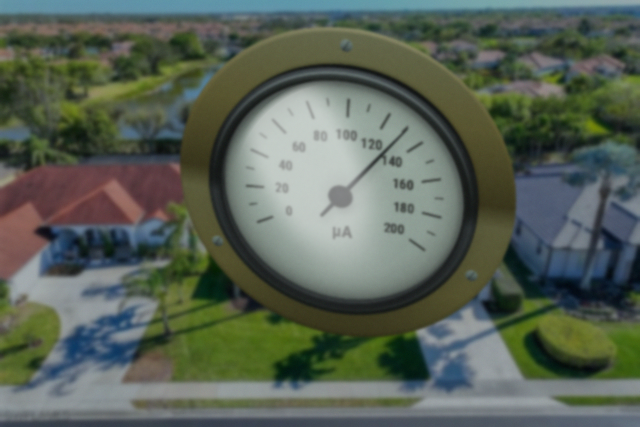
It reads 130,µA
